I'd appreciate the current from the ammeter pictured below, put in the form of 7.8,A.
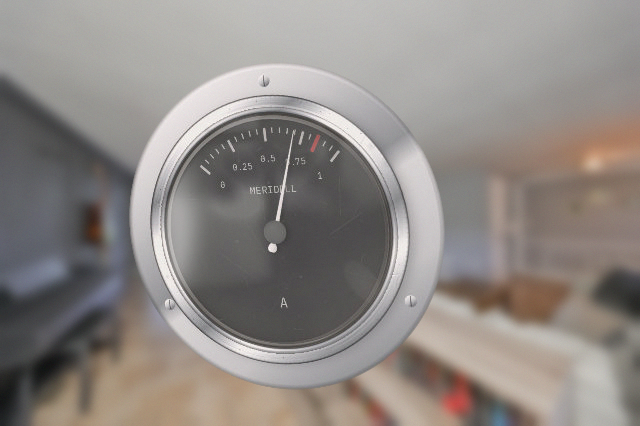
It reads 0.7,A
